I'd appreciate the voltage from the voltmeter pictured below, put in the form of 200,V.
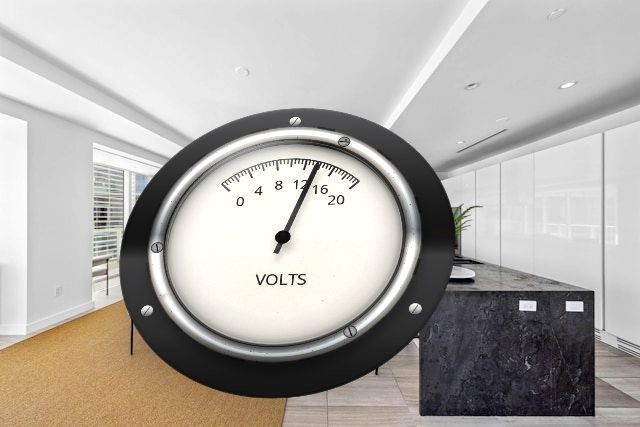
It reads 14,V
